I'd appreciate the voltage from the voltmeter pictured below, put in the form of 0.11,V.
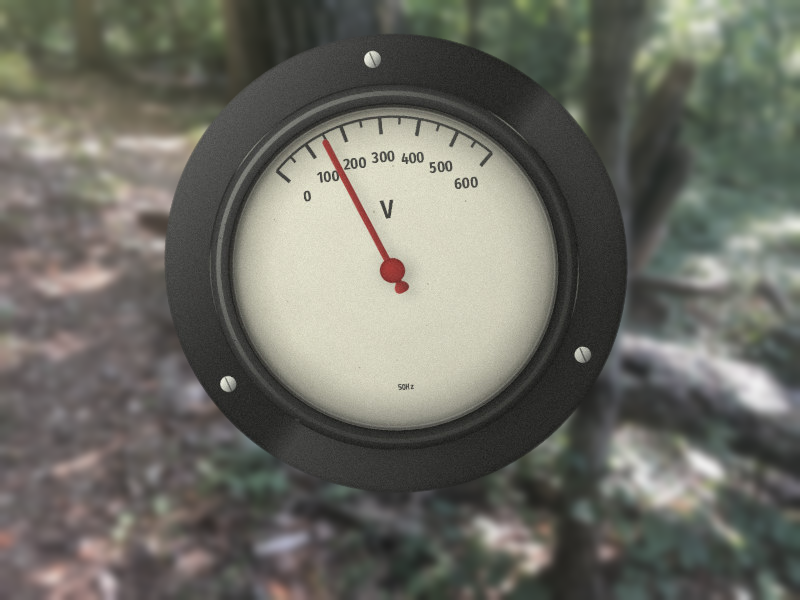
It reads 150,V
